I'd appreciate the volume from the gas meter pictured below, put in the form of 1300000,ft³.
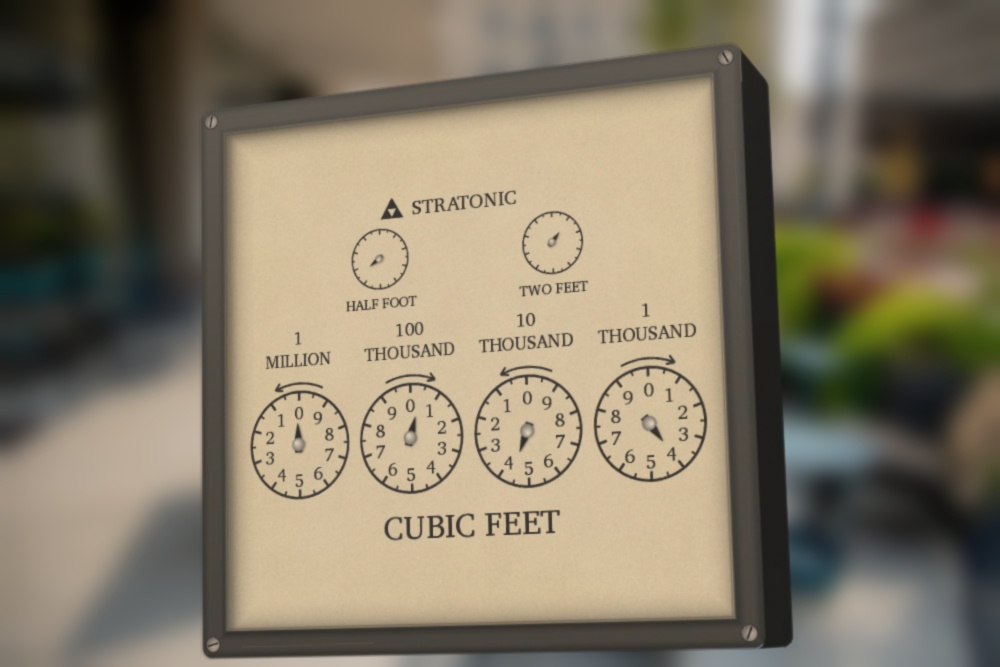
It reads 4400,ft³
